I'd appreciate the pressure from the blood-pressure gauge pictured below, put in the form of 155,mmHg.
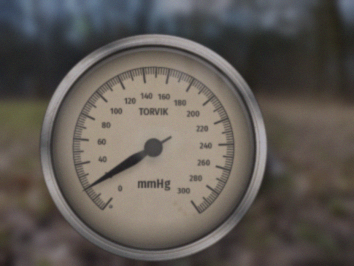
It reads 20,mmHg
